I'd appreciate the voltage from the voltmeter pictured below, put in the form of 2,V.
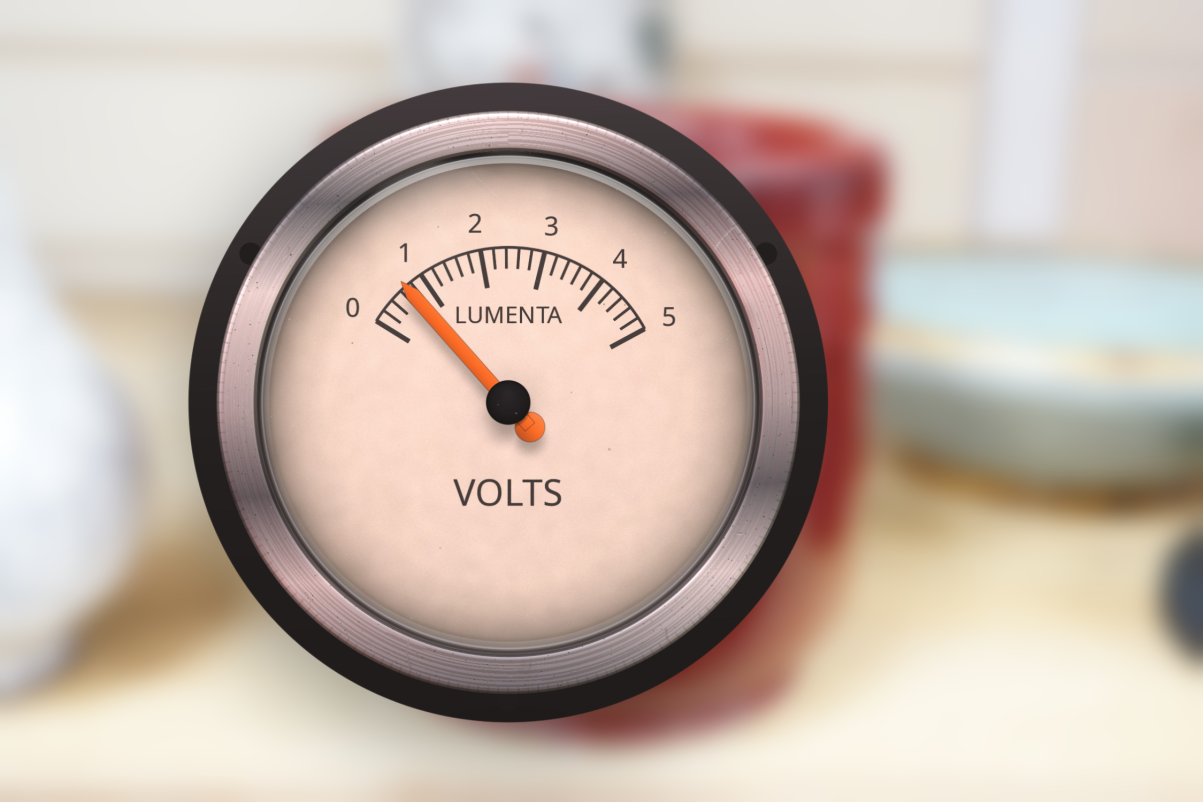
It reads 0.7,V
